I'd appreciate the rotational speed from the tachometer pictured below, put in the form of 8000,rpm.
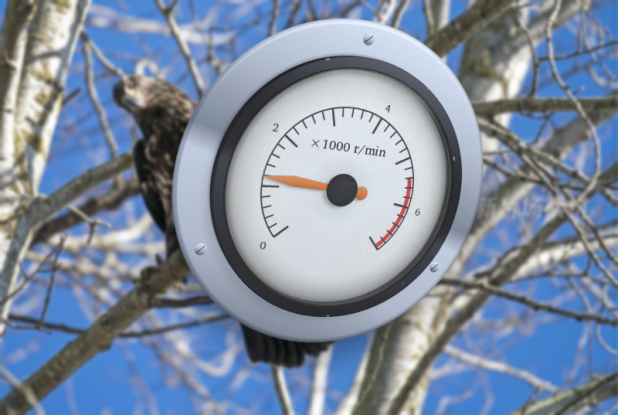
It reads 1200,rpm
